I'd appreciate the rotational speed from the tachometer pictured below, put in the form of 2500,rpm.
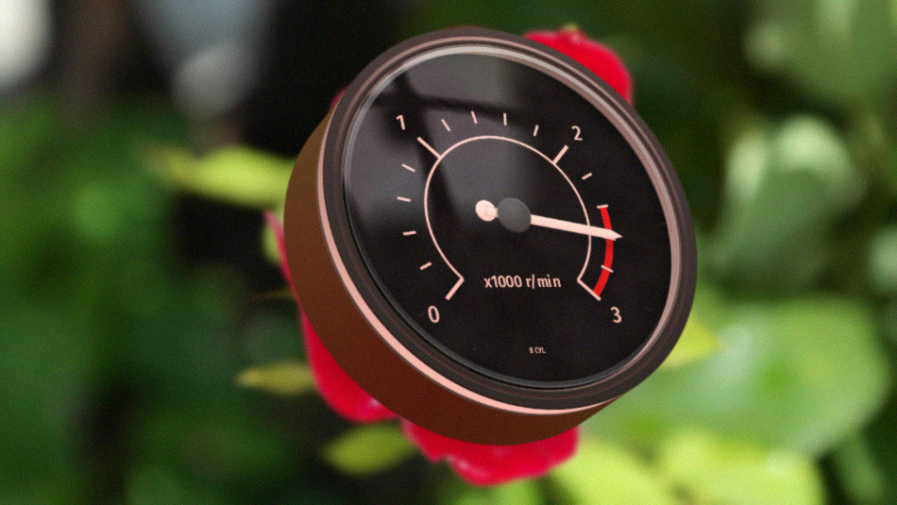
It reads 2600,rpm
